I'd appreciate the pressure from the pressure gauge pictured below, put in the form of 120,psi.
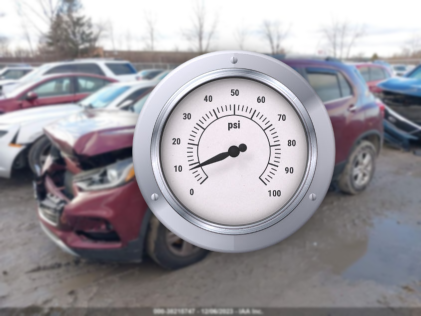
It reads 8,psi
